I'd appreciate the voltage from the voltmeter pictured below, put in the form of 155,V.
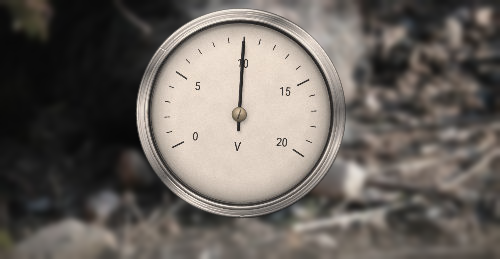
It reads 10,V
